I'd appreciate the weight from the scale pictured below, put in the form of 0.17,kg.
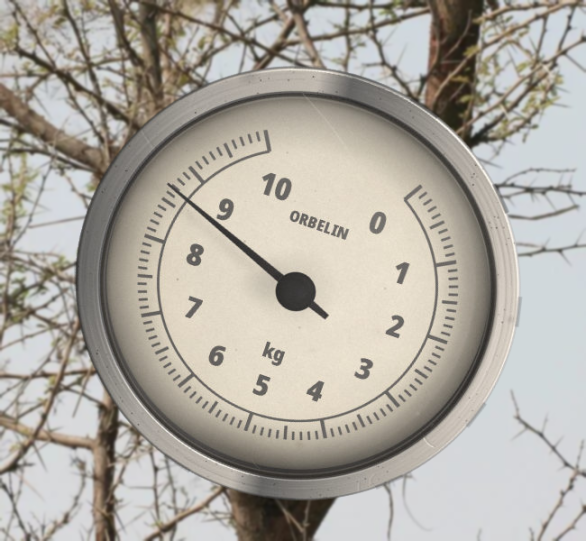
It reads 8.7,kg
